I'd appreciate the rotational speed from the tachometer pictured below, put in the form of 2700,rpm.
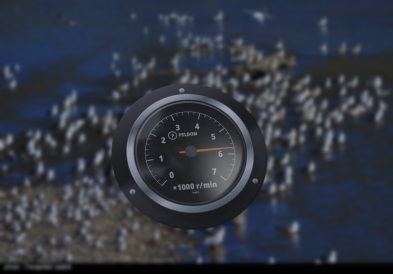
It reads 5800,rpm
